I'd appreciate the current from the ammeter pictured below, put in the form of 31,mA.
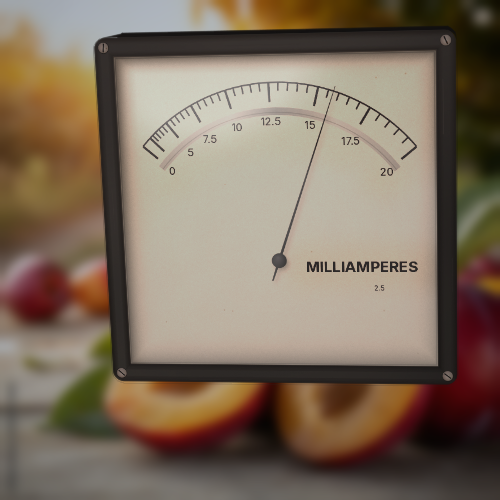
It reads 15.75,mA
